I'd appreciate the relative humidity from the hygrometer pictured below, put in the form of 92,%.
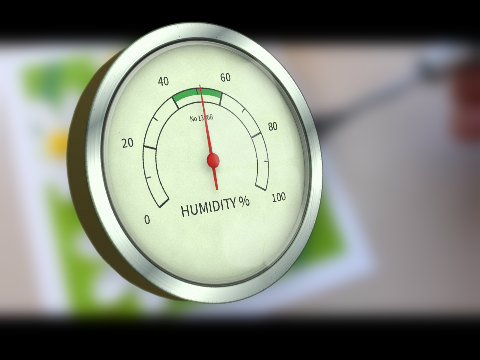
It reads 50,%
